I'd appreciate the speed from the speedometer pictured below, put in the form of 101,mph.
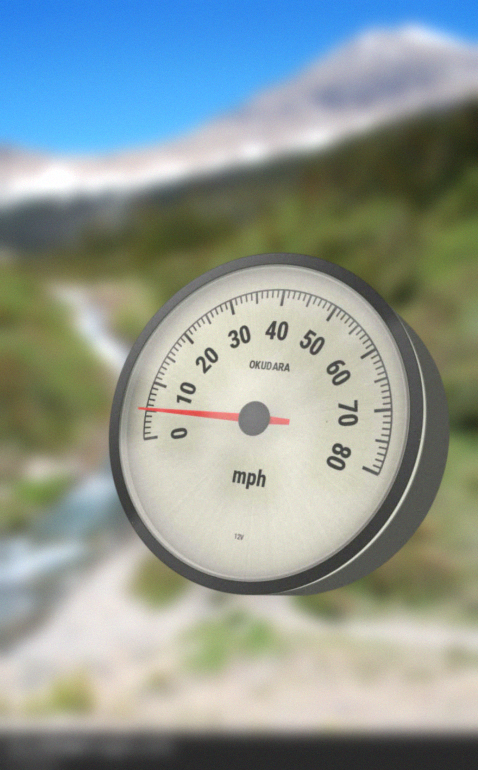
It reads 5,mph
